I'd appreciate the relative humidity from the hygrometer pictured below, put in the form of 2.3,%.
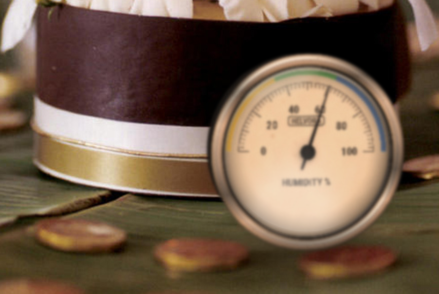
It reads 60,%
